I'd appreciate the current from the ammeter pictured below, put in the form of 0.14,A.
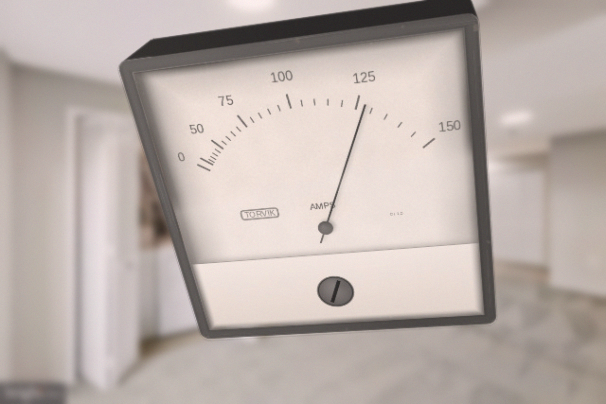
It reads 127.5,A
